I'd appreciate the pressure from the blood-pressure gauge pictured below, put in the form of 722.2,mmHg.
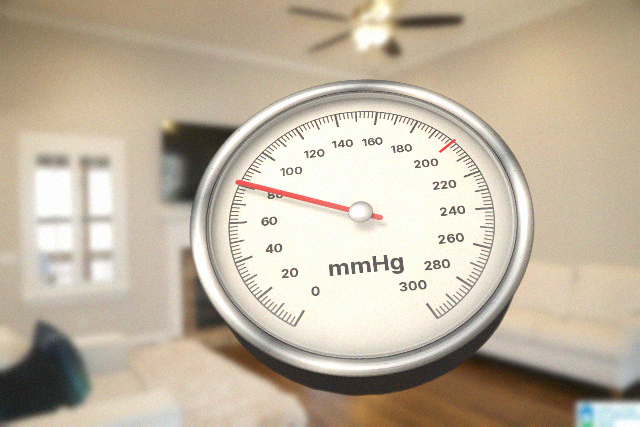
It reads 80,mmHg
